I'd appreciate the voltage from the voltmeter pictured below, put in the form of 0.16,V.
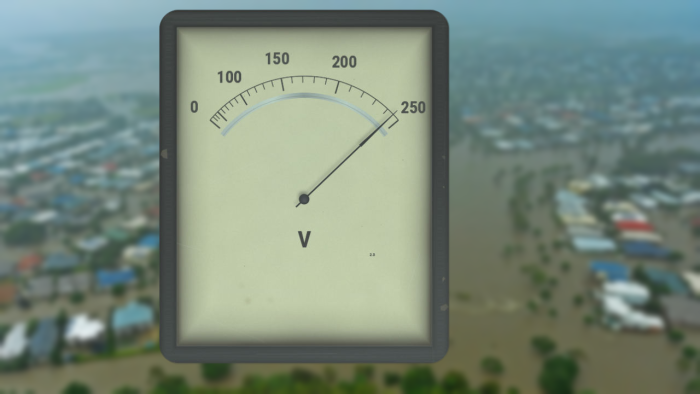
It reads 245,V
